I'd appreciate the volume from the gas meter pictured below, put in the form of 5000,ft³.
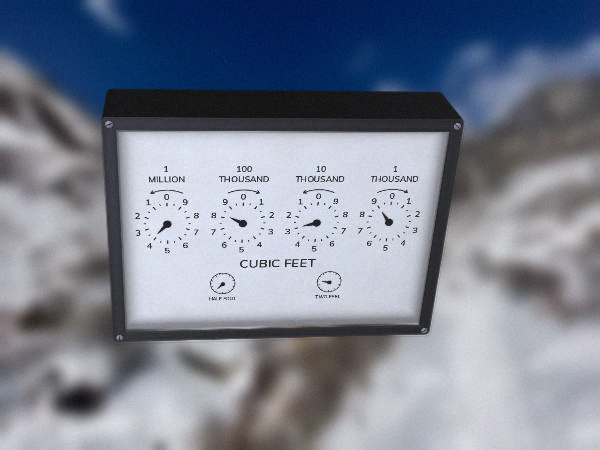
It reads 382900,ft³
